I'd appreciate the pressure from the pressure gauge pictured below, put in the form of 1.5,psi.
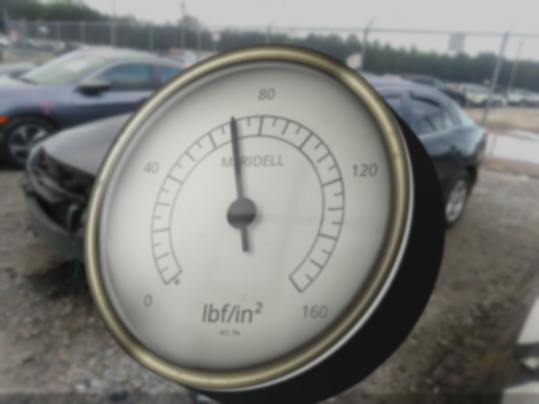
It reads 70,psi
